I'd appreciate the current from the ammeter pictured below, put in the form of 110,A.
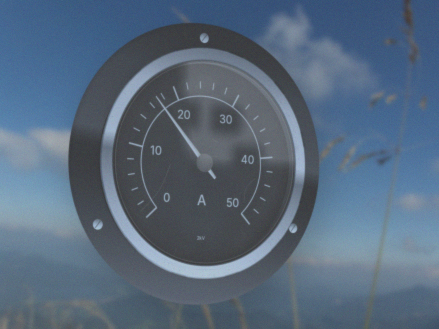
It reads 17,A
